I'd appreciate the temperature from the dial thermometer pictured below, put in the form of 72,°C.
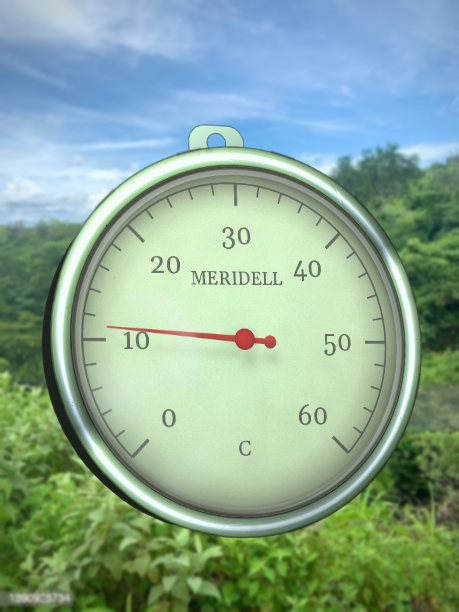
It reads 11,°C
